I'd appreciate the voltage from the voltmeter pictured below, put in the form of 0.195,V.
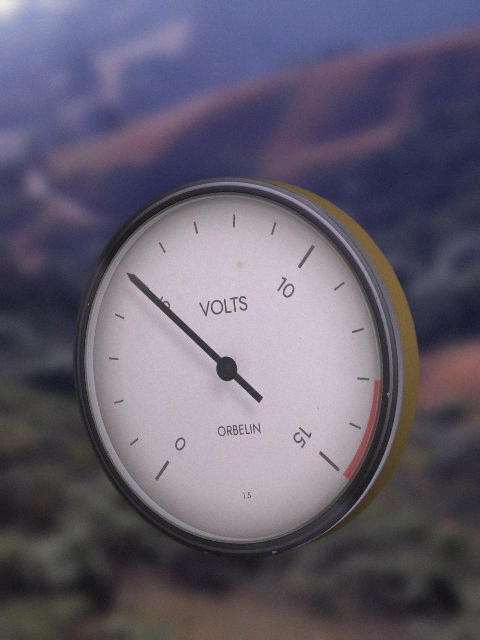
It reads 5,V
